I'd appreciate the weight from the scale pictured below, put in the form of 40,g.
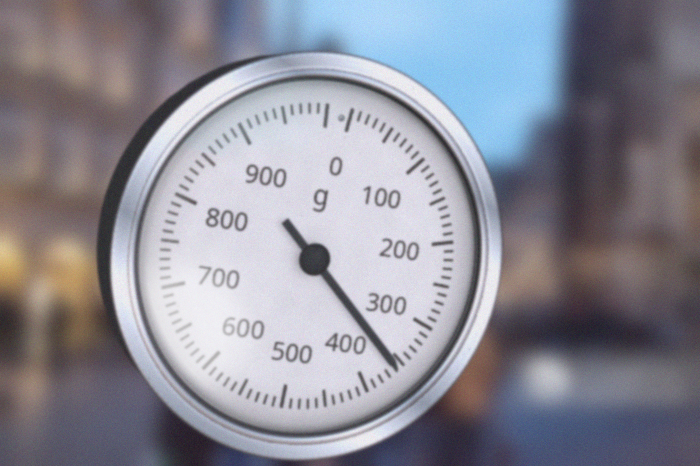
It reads 360,g
